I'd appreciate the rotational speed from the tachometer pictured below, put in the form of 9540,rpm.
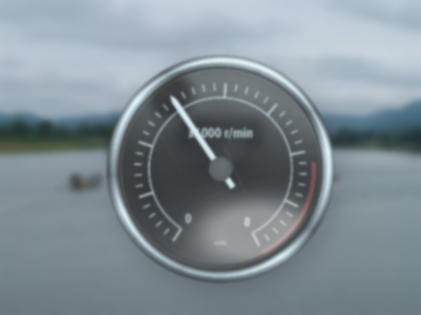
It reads 3000,rpm
